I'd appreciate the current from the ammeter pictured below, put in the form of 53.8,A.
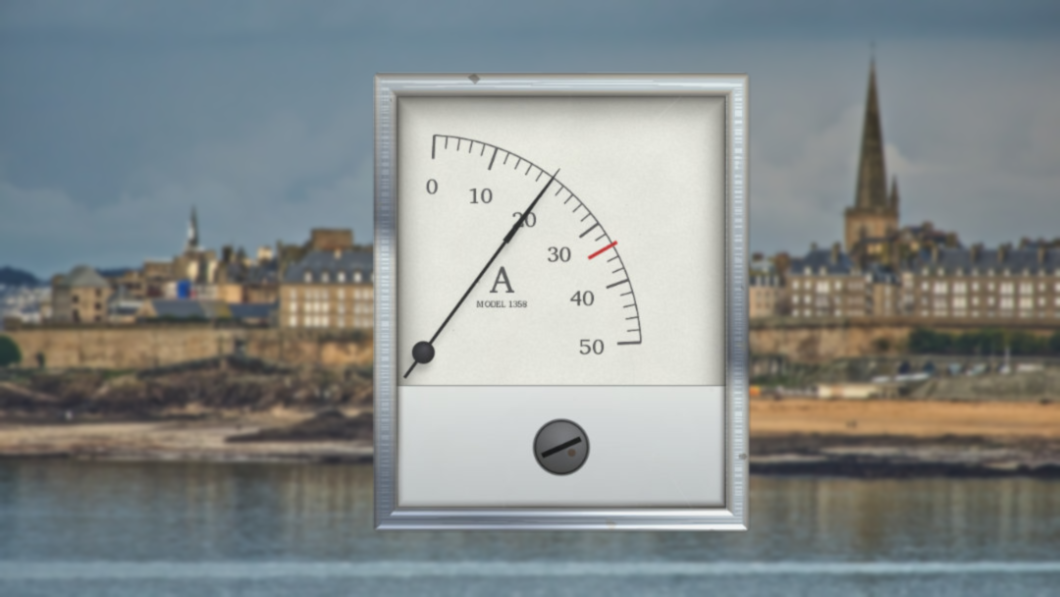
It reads 20,A
